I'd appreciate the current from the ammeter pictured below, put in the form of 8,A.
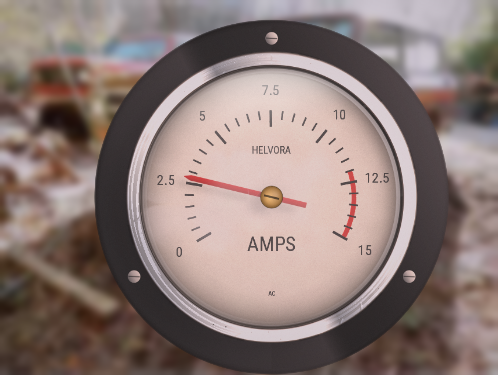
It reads 2.75,A
